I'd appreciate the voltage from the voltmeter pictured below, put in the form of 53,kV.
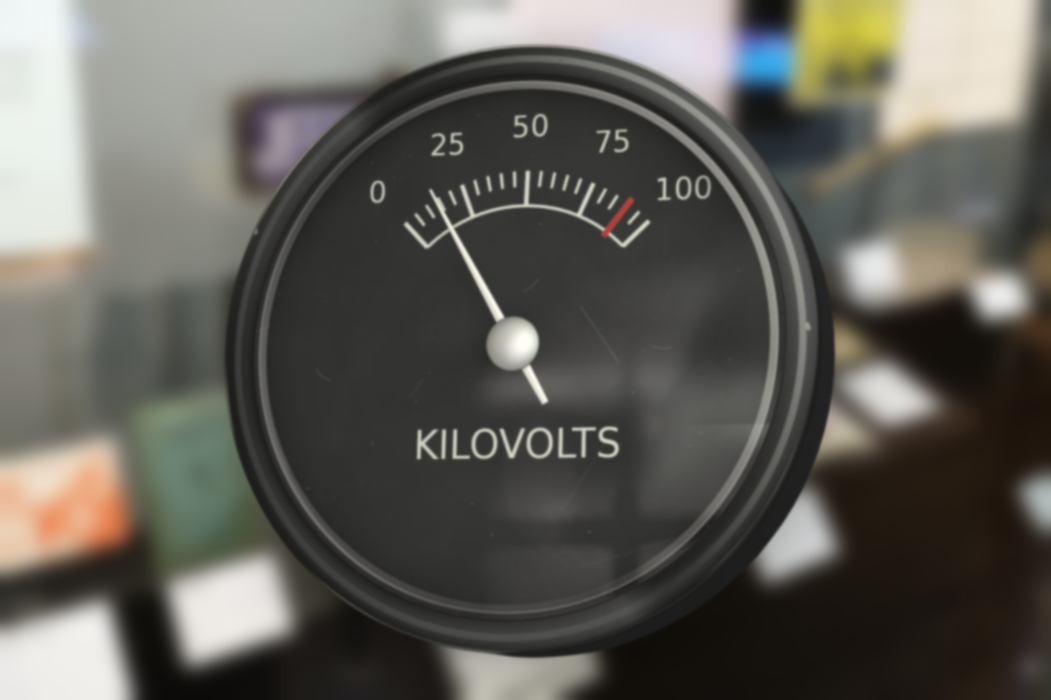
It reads 15,kV
